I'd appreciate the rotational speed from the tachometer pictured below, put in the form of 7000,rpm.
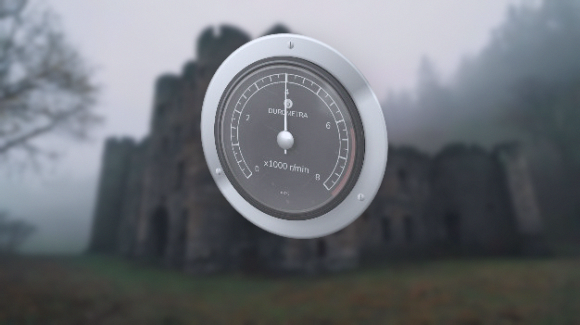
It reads 4000,rpm
